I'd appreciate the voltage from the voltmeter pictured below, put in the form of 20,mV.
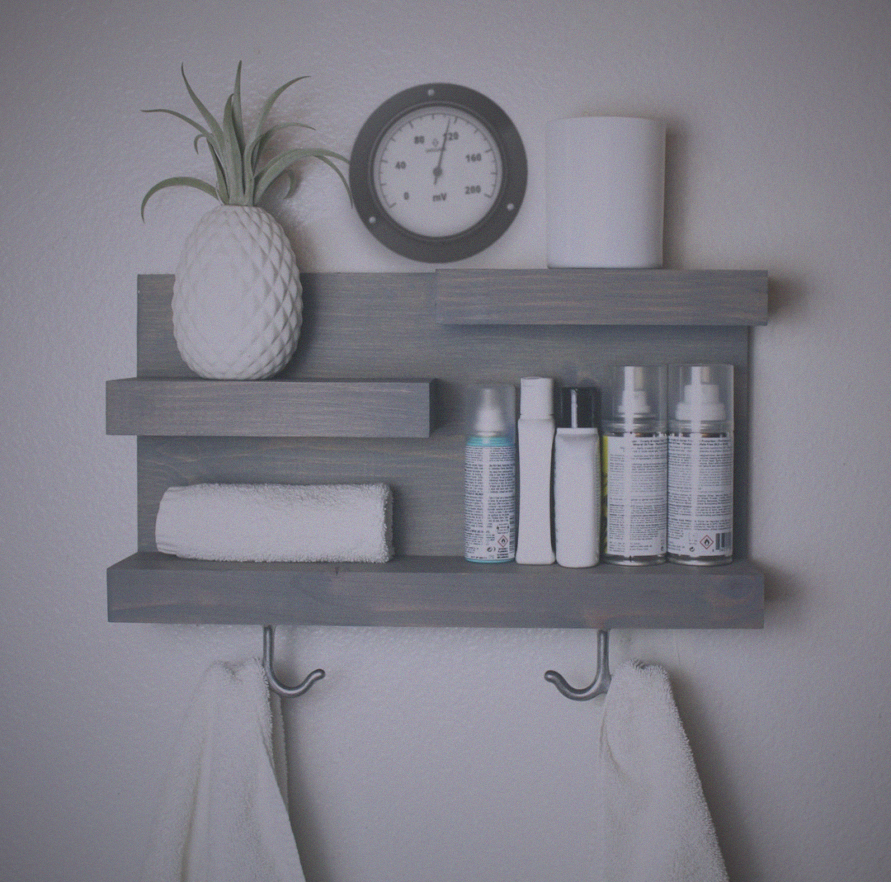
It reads 115,mV
